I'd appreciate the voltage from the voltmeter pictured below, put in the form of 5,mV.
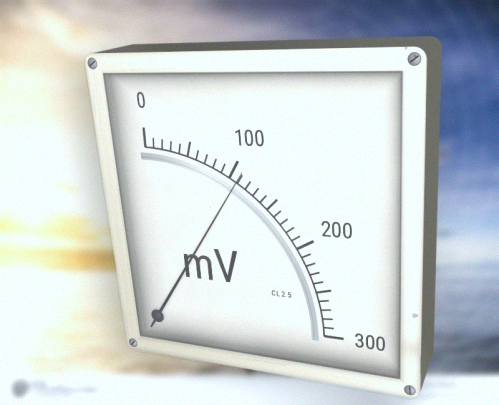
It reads 110,mV
